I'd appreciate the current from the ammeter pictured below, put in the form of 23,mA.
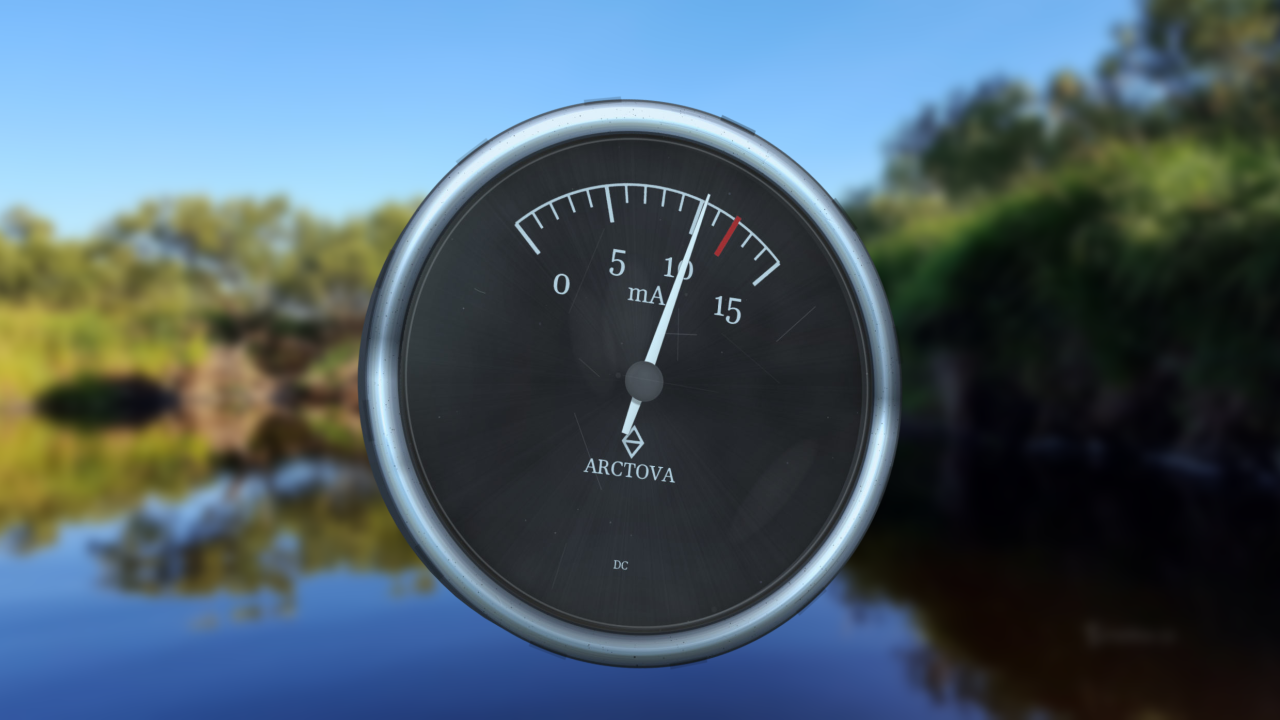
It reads 10,mA
